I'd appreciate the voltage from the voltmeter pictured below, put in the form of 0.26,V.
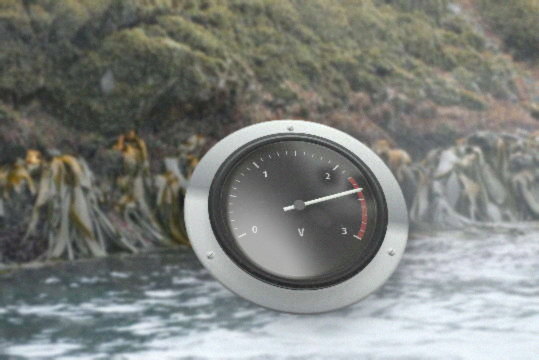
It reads 2.4,V
